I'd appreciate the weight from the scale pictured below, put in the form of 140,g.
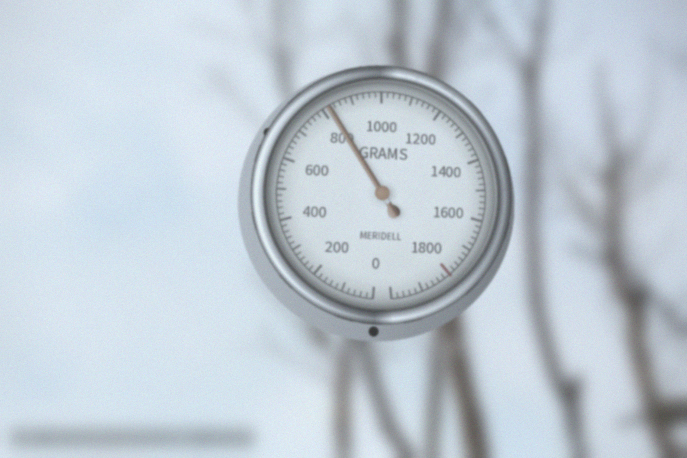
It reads 820,g
